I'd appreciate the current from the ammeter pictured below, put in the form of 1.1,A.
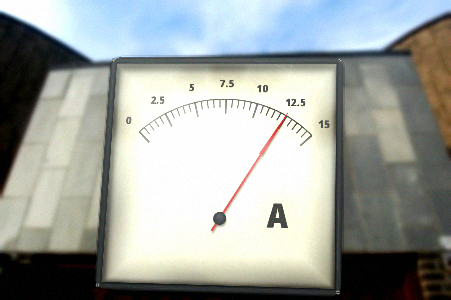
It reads 12.5,A
